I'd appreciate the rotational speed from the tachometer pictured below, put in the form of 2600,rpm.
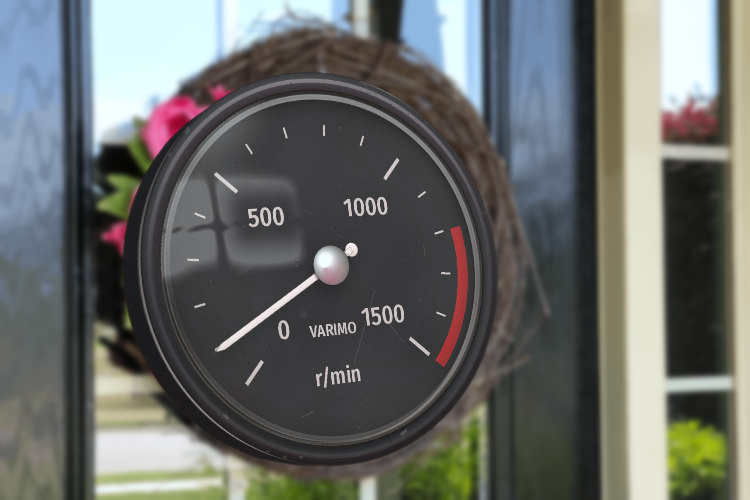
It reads 100,rpm
